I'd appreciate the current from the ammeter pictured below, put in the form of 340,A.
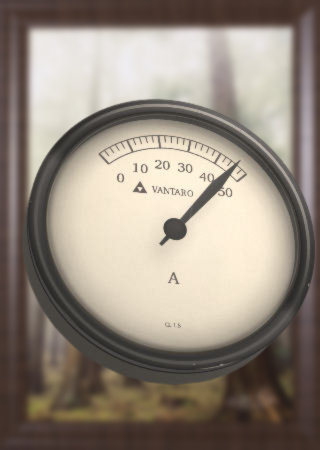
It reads 46,A
